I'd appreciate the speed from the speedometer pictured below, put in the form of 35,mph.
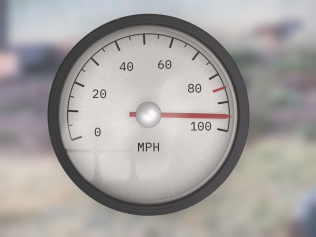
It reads 95,mph
